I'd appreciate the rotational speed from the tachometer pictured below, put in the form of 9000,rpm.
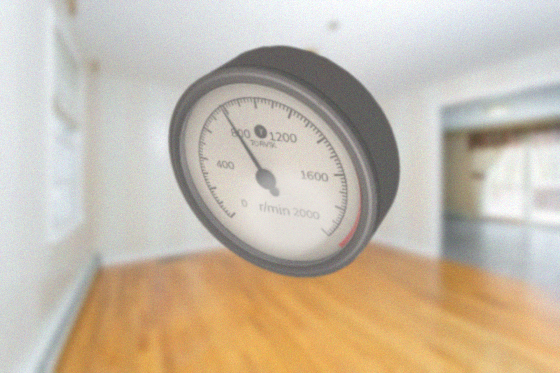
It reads 800,rpm
